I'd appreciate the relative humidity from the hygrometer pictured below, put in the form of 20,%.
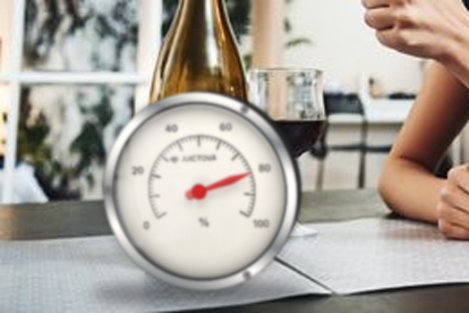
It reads 80,%
